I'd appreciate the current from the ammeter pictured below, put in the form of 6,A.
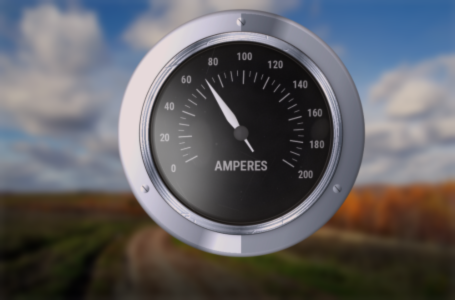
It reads 70,A
